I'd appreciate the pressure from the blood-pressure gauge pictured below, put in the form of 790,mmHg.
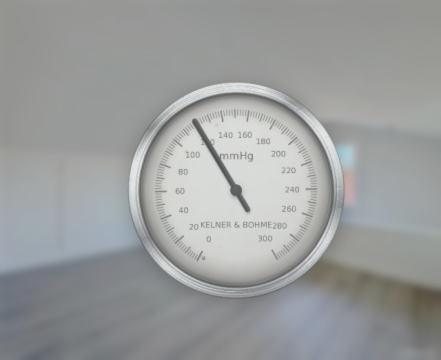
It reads 120,mmHg
